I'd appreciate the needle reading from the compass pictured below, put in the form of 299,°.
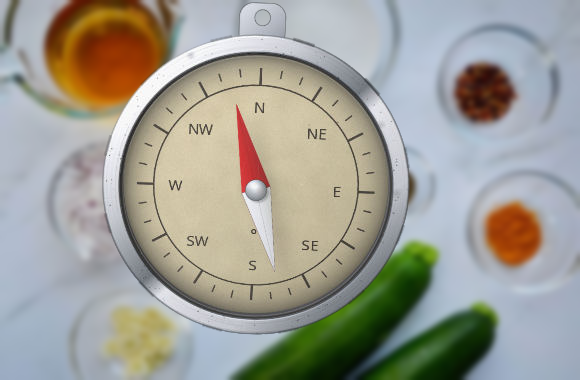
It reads 345,°
